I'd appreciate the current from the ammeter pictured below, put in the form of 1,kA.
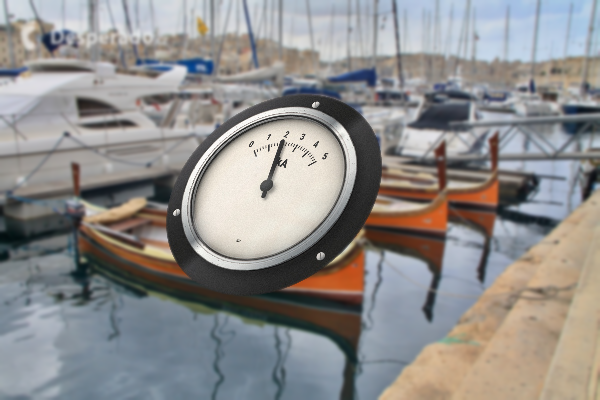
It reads 2,kA
